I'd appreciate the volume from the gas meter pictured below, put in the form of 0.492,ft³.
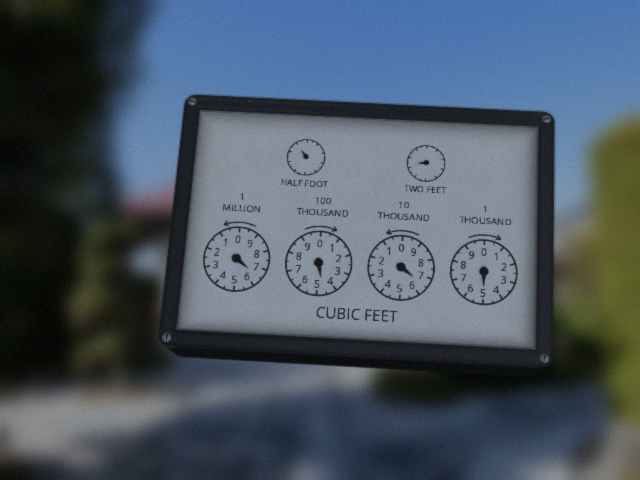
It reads 646500,ft³
